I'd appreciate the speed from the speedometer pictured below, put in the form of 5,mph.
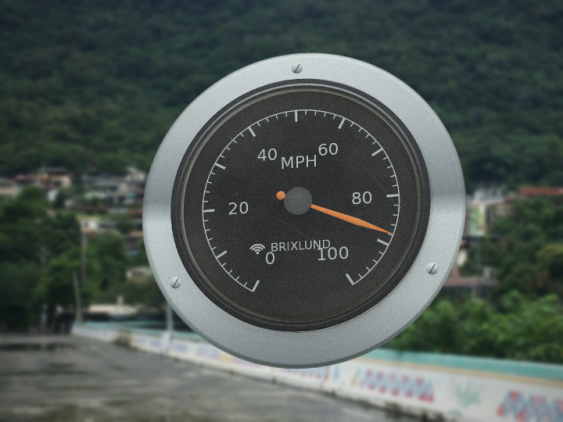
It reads 88,mph
